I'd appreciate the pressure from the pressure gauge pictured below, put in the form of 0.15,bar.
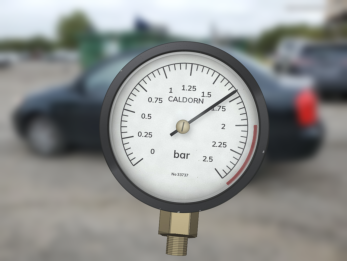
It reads 1.7,bar
